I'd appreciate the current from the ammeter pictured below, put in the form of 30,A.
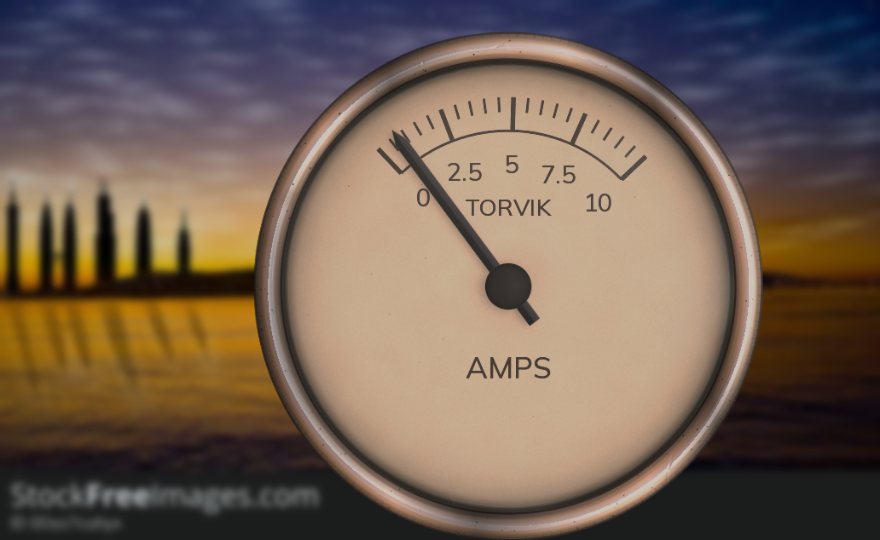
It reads 0.75,A
